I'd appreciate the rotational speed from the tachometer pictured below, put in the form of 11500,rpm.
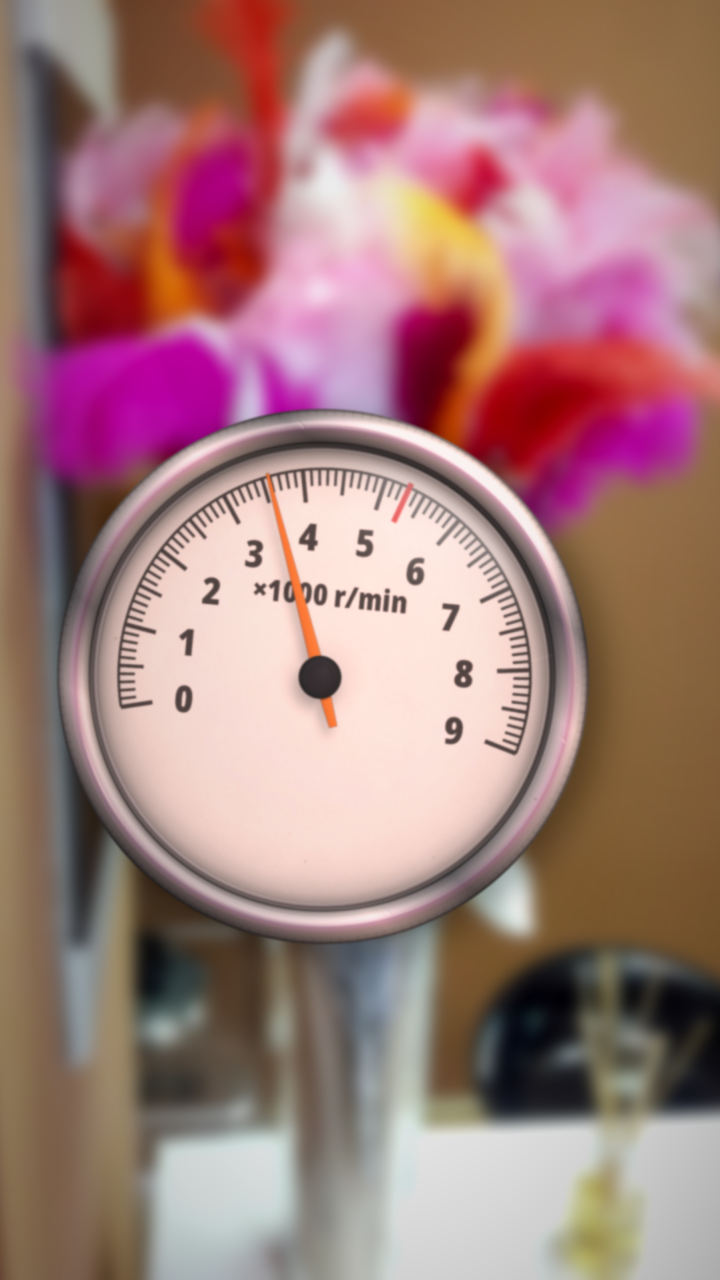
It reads 3600,rpm
